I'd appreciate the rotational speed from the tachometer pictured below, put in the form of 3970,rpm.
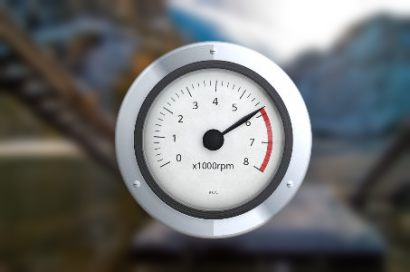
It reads 5800,rpm
